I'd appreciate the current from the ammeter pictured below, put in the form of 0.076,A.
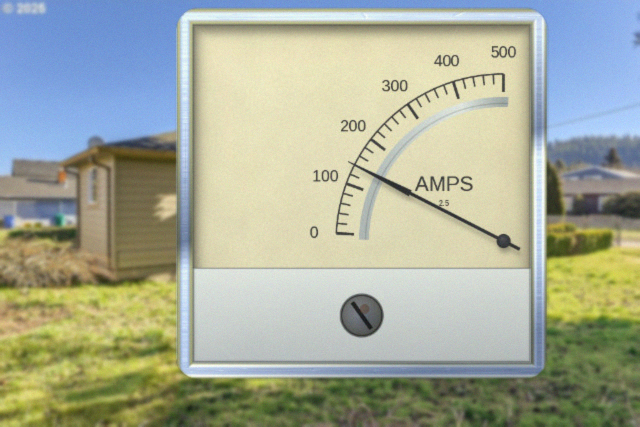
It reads 140,A
